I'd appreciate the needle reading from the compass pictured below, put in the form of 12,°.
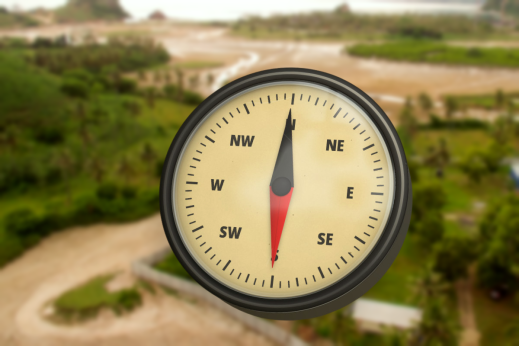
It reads 180,°
